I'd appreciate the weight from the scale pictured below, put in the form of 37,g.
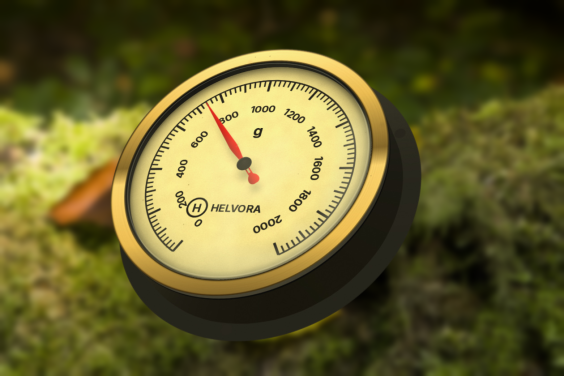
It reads 740,g
